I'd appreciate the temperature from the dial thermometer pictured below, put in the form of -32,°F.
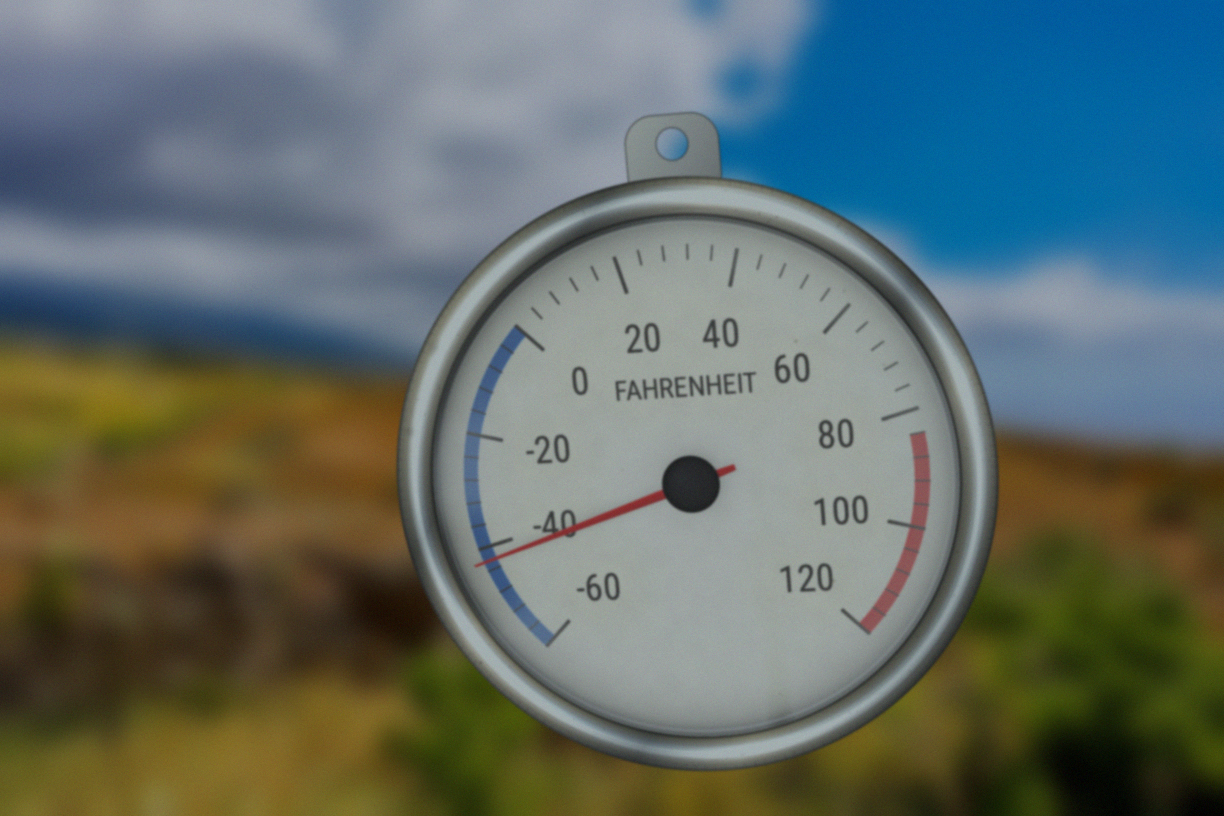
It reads -42,°F
